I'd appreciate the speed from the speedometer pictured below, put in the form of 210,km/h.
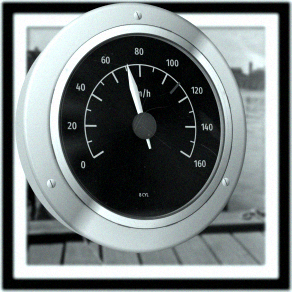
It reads 70,km/h
